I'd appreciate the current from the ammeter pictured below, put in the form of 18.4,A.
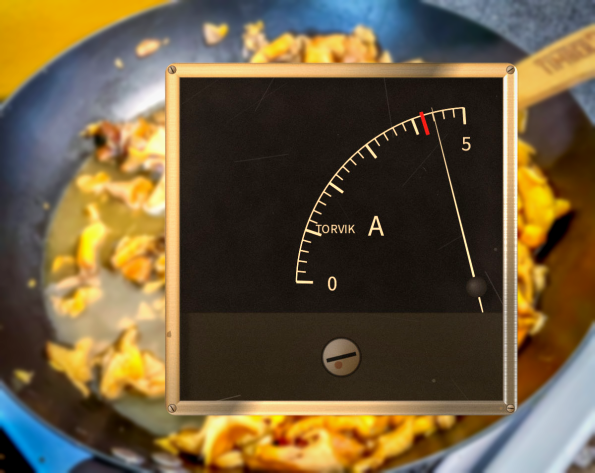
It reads 4.4,A
